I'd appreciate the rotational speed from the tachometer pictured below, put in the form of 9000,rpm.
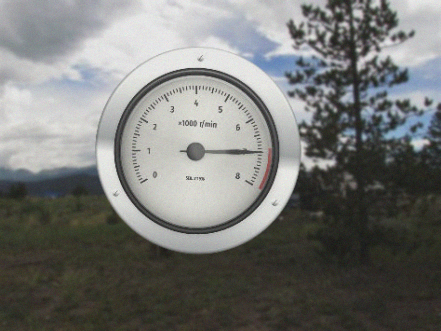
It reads 7000,rpm
